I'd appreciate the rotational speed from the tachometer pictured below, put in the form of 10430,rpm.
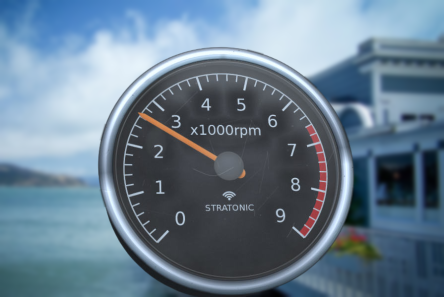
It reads 2600,rpm
